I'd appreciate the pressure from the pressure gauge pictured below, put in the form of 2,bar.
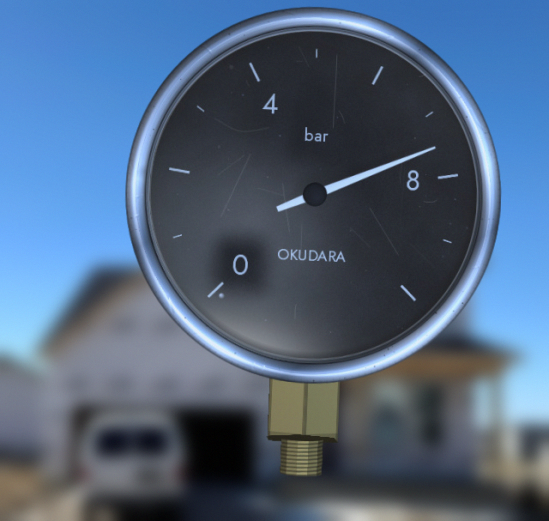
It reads 7.5,bar
